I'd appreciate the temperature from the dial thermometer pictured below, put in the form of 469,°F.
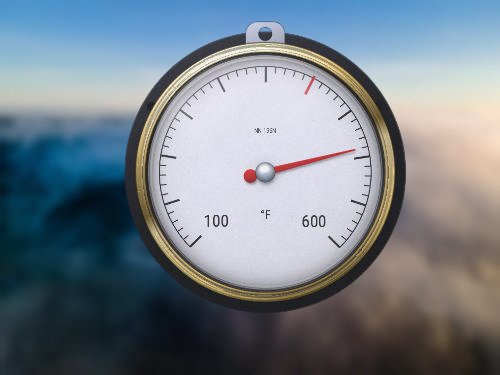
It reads 490,°F
